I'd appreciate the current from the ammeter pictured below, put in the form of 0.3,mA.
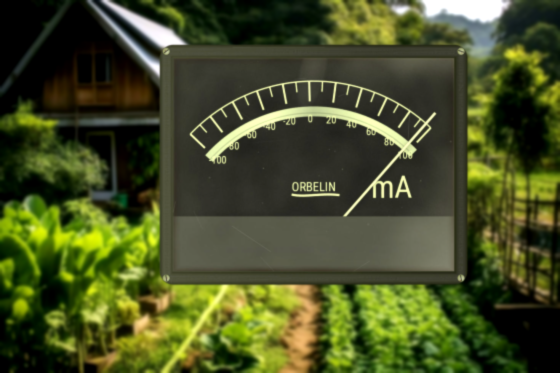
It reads 95,mA
